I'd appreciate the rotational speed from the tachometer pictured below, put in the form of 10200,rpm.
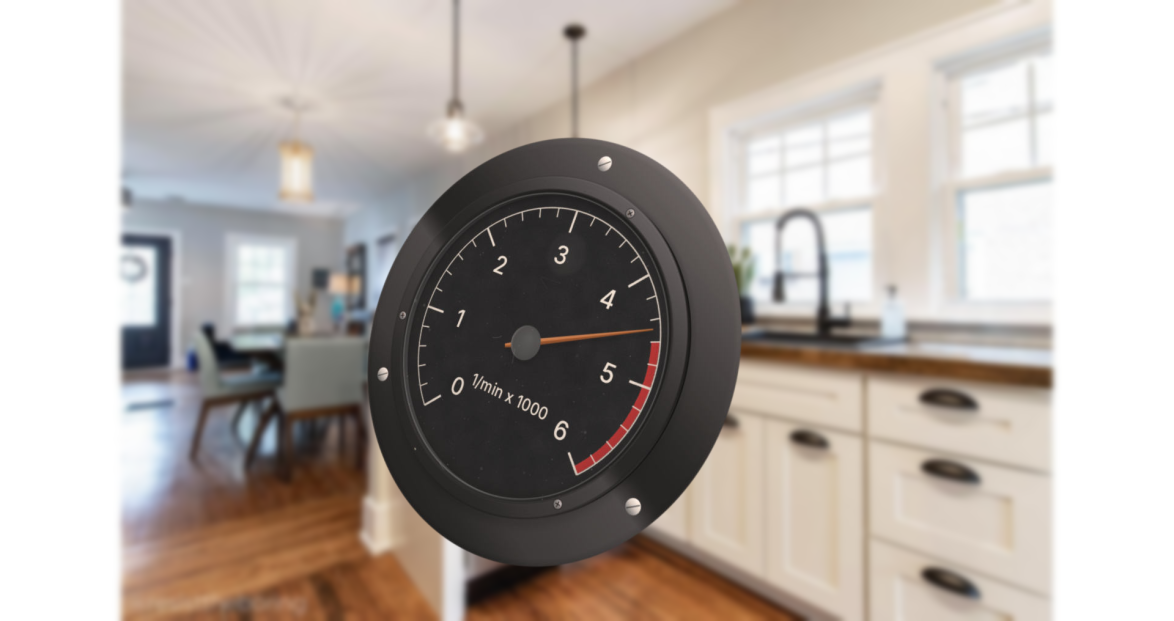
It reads 4500,rpm
